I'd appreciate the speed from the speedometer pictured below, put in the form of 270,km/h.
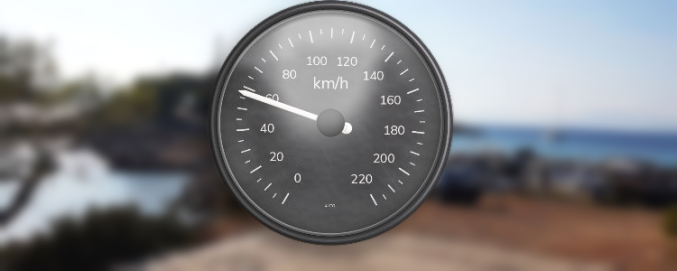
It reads 57.5,km/h
